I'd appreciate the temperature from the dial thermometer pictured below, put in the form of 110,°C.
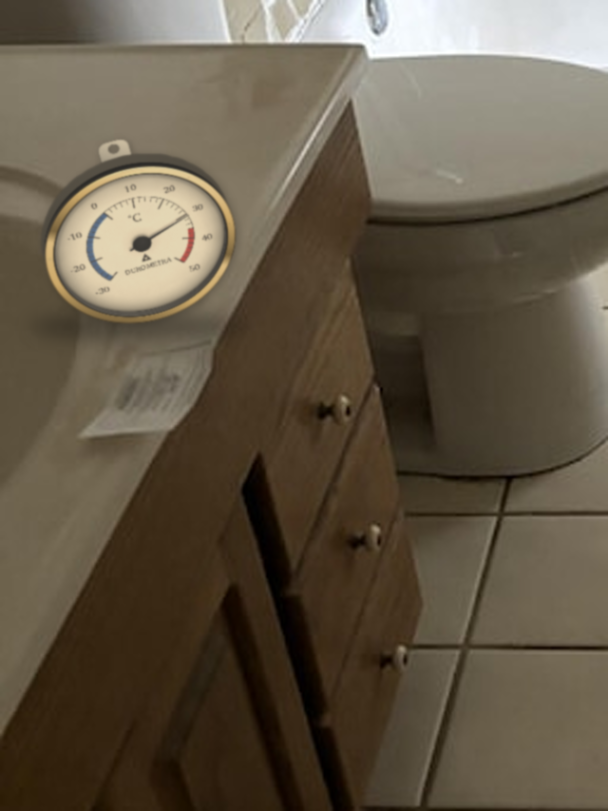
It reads 30,°C
